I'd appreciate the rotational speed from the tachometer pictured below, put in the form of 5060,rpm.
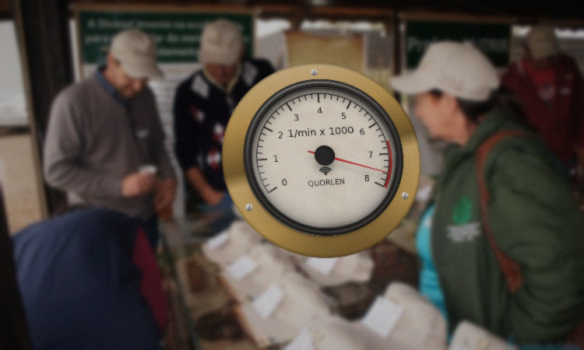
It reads 7600,rpm
